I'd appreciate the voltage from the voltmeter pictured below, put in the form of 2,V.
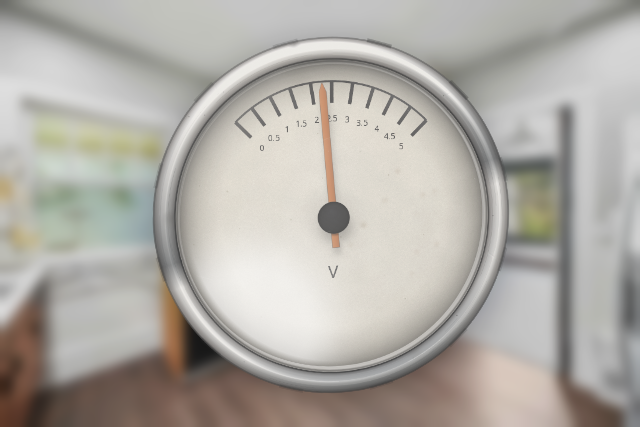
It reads 2.25,V
